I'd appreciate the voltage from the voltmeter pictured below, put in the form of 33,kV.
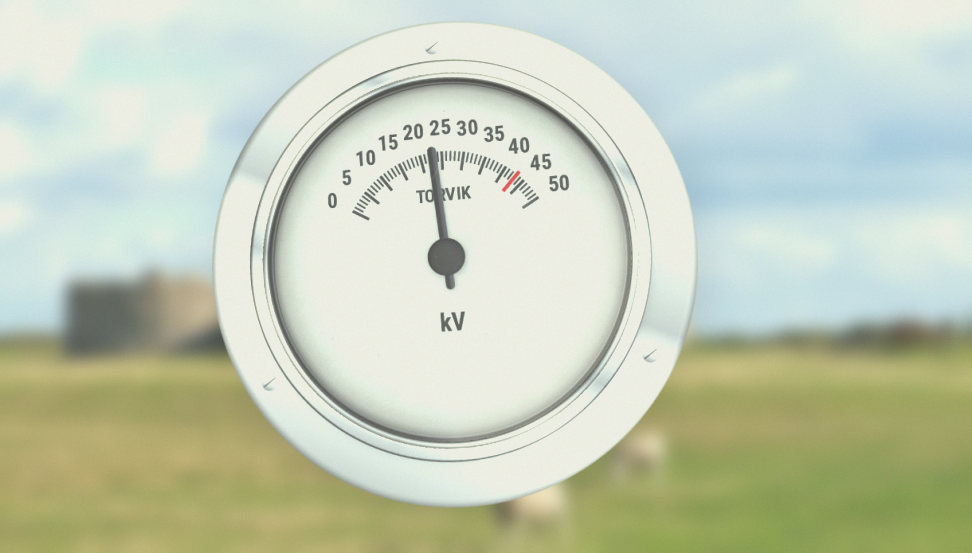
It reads 23,kV
